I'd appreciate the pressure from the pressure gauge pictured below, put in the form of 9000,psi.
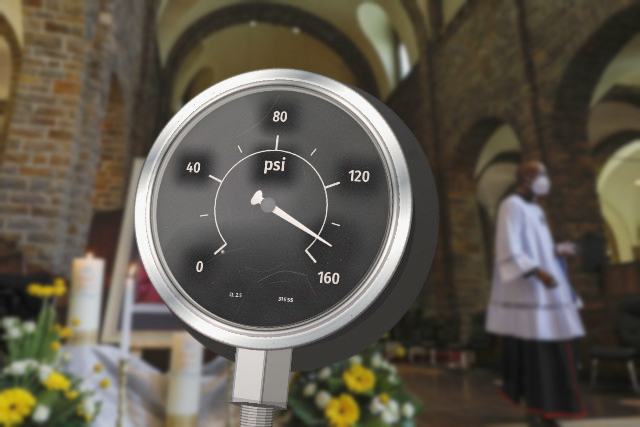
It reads 150,psi
